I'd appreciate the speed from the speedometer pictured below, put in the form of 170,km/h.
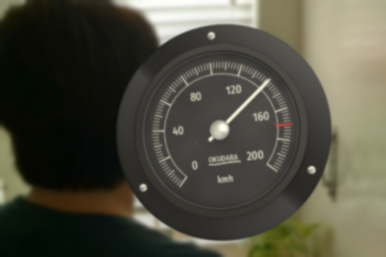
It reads 140,km/h
